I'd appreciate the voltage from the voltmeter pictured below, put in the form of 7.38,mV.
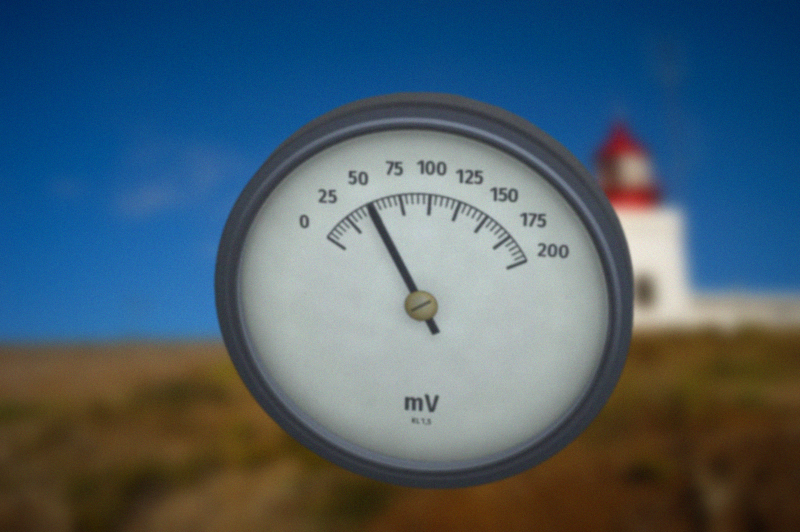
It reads 50,mV
